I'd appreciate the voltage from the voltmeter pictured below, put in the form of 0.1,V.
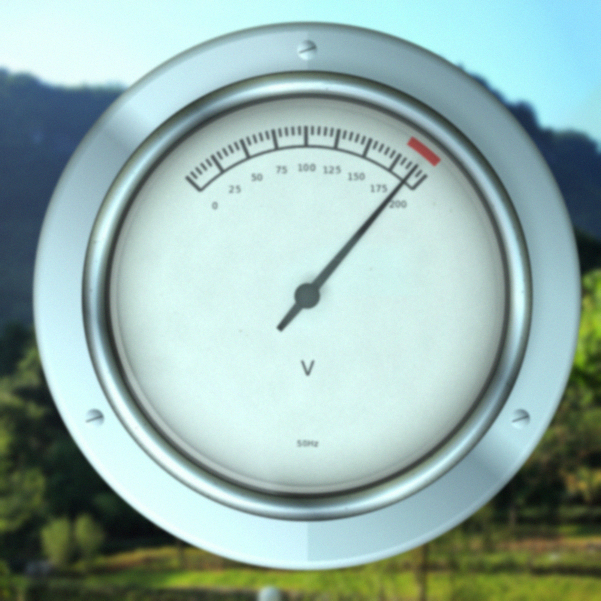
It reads 190,V
